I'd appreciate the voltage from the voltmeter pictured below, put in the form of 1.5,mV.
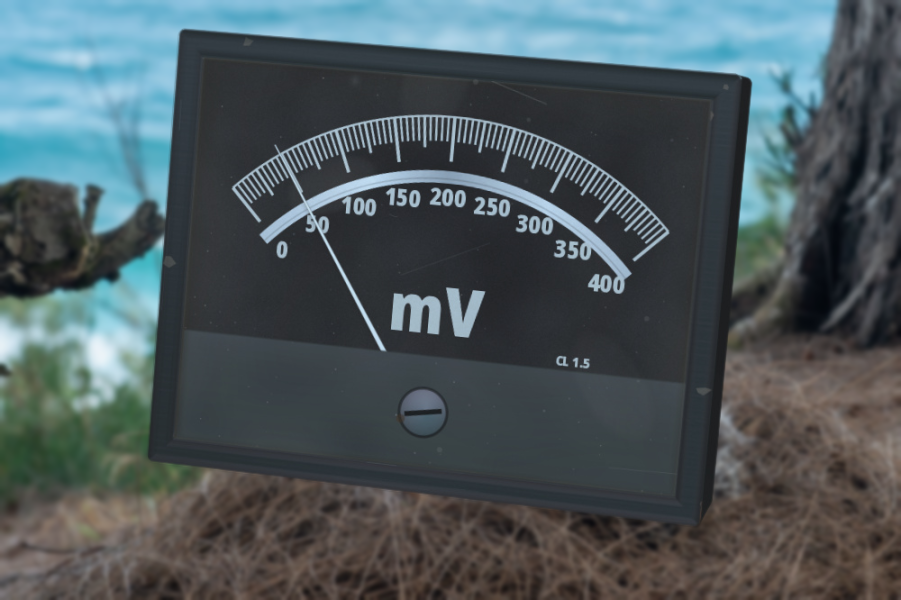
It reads 50,mV
